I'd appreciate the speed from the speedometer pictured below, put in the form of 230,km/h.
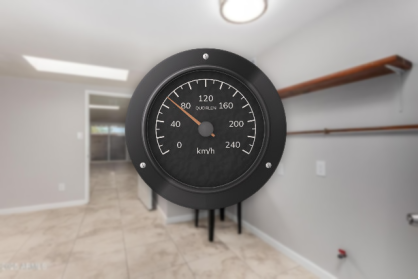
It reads 70,km/h
